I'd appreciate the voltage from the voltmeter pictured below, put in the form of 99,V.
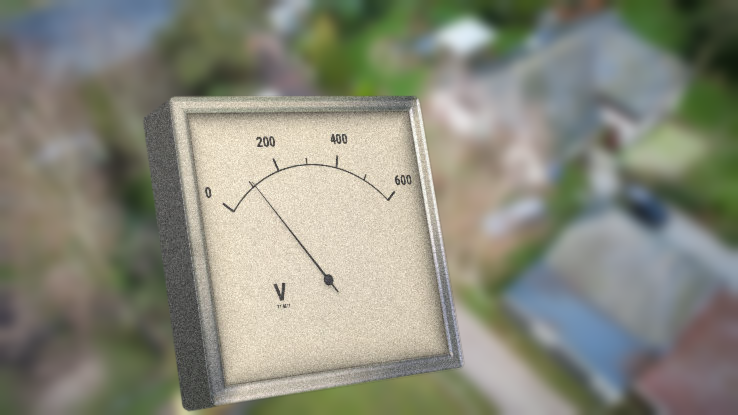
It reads 100,V
